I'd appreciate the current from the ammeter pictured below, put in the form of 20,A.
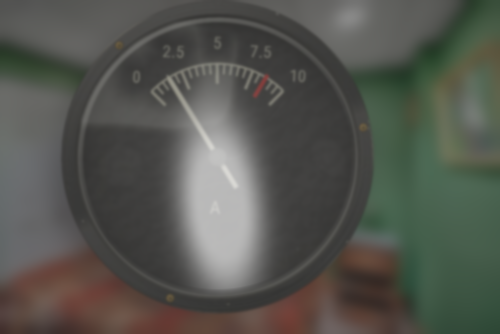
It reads 1.5,A
